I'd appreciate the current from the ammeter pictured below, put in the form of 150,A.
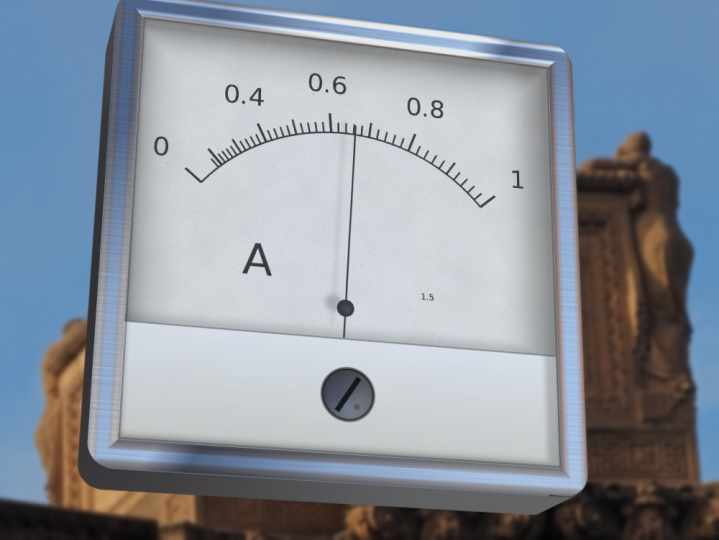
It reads 0.66,A
